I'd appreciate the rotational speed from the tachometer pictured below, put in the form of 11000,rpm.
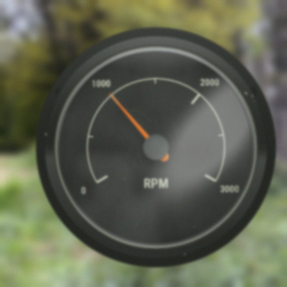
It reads 1000,rpm
